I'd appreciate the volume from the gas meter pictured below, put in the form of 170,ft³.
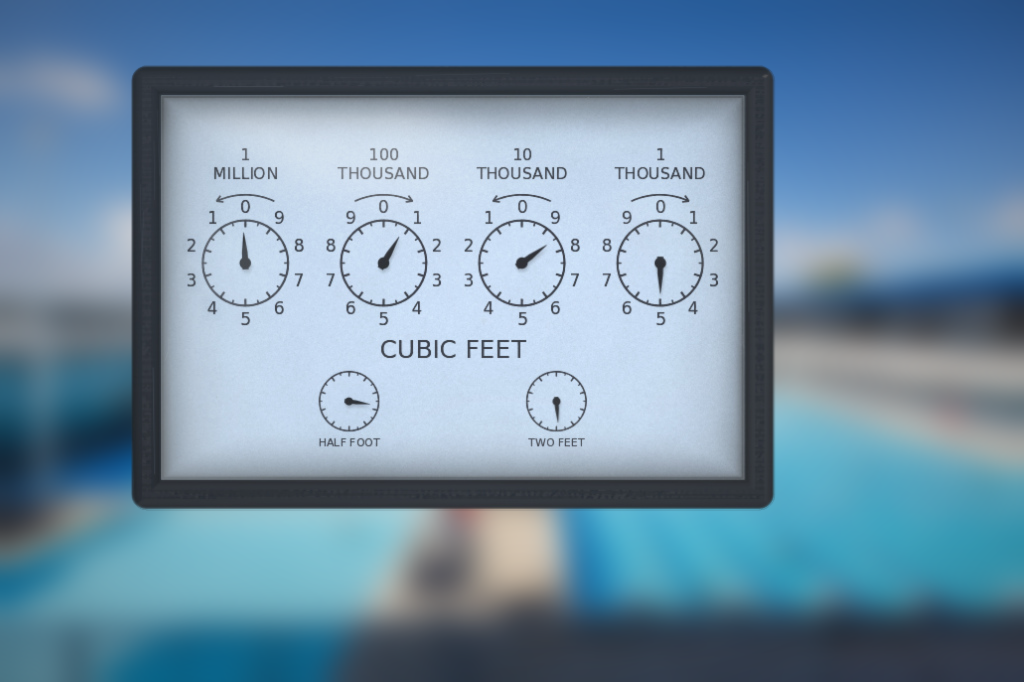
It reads 8500,ft³
